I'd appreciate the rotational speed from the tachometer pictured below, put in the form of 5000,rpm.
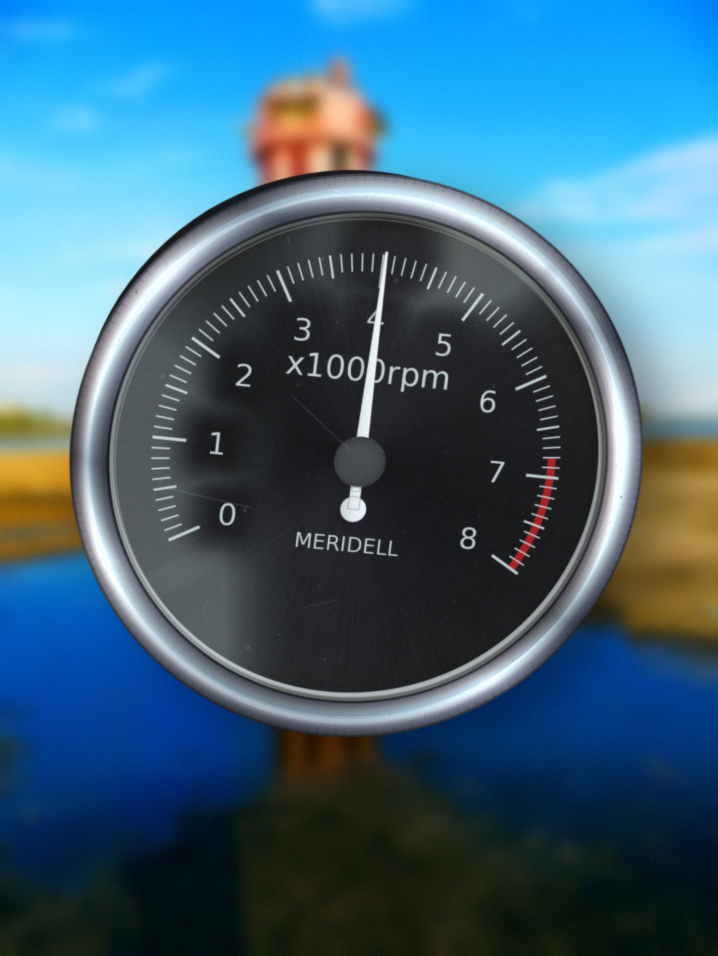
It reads 4000,rpm
